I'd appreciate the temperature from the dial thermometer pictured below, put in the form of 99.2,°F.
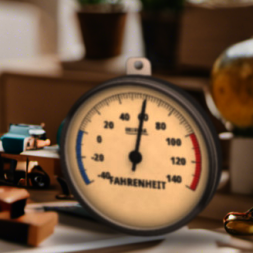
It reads 60,°F
